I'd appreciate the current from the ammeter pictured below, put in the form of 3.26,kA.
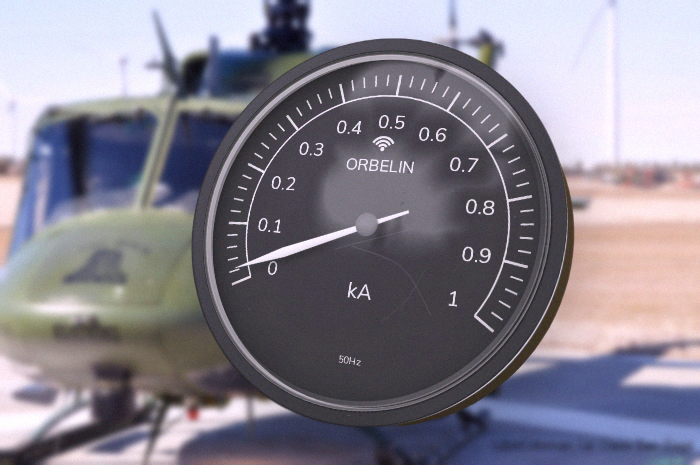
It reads 0.02,kA
